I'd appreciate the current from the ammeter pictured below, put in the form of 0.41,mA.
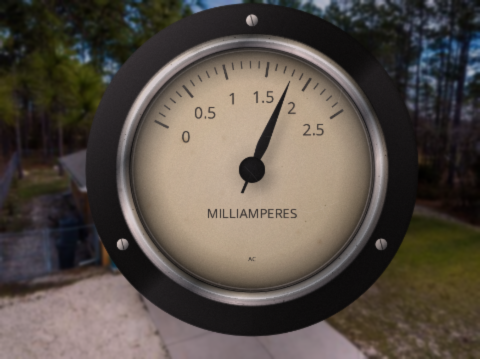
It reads 1.8,mA
